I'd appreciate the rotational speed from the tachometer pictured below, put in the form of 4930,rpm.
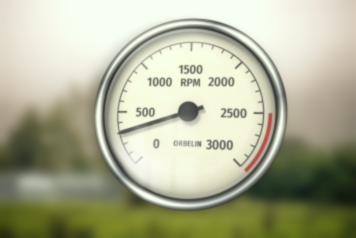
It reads 300,rpm
